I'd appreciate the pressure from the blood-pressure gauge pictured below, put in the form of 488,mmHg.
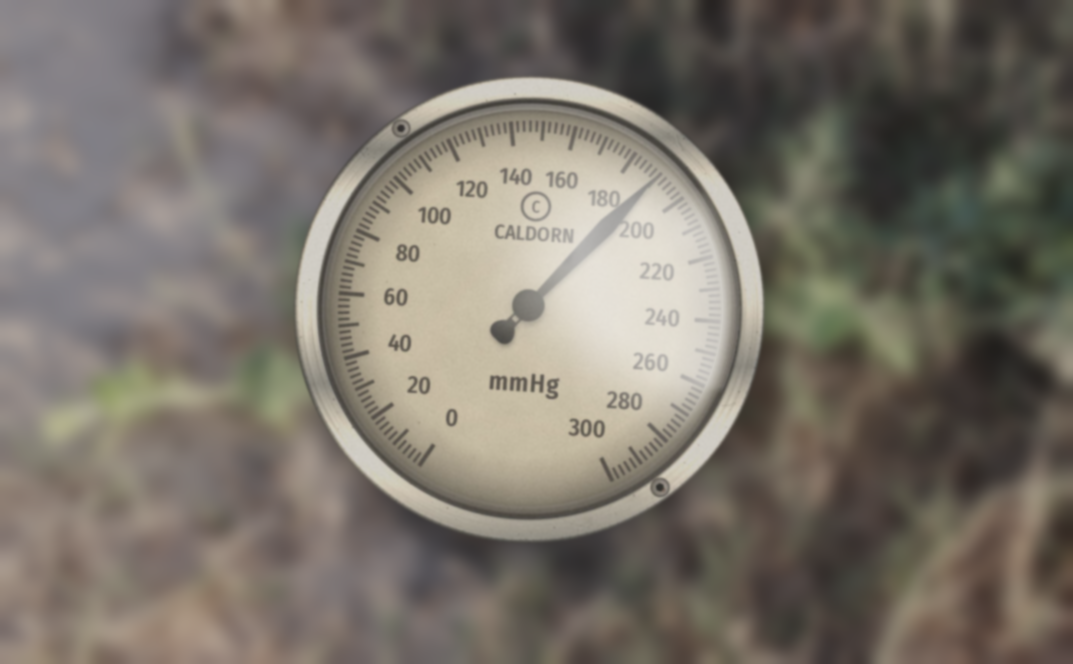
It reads 190,mmHg
